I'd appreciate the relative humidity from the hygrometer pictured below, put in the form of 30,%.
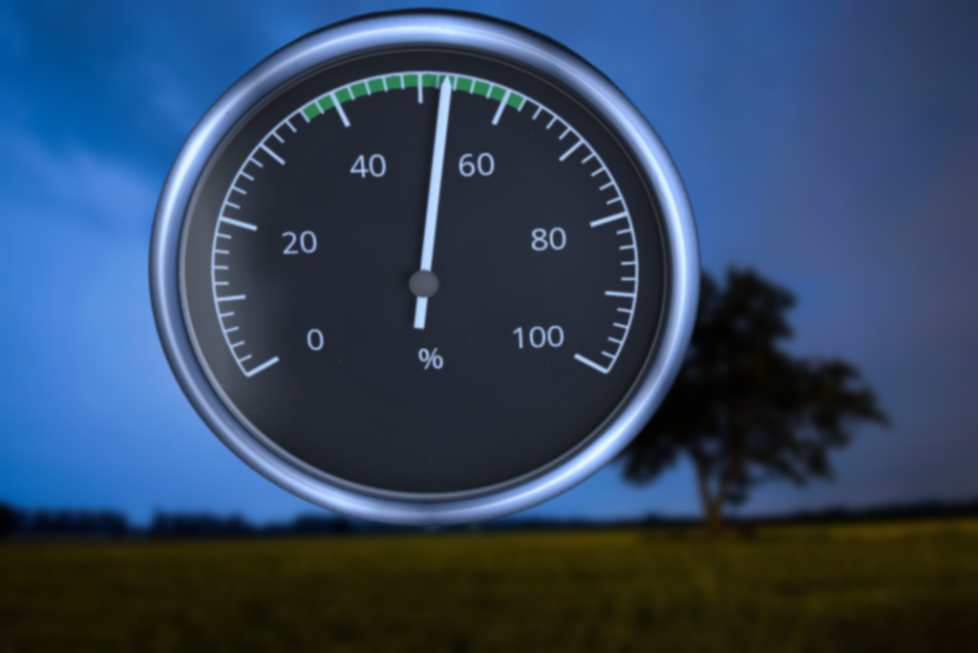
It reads 53,%
